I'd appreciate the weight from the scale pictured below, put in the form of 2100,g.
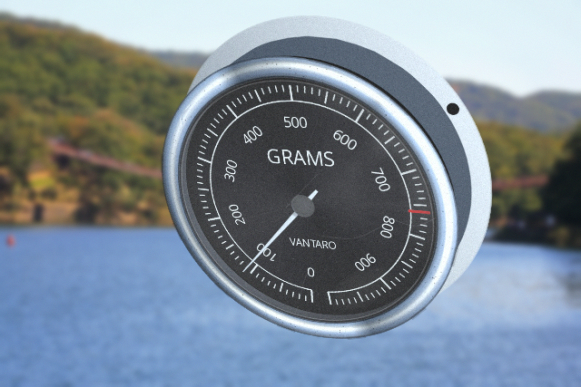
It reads 110,g
